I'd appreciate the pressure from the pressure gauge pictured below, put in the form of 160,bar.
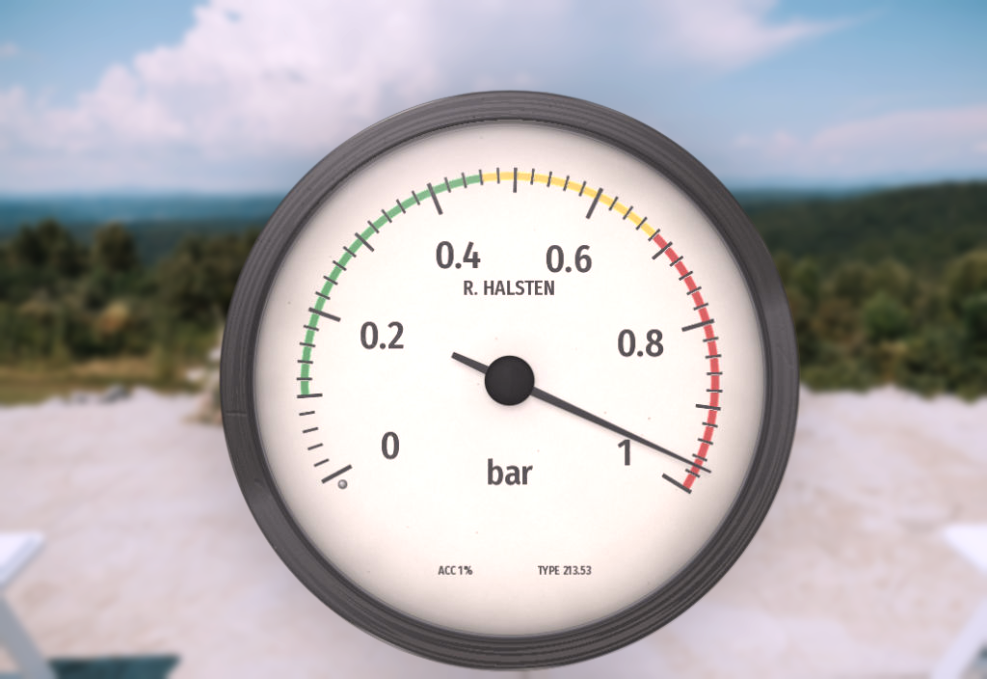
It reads 0.97,bar
